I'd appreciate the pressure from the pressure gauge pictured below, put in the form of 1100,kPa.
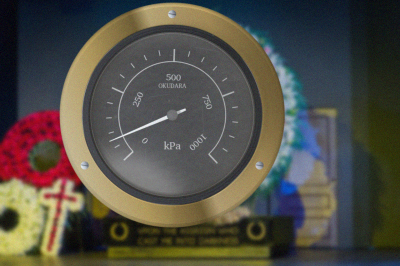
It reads 75,kPa
